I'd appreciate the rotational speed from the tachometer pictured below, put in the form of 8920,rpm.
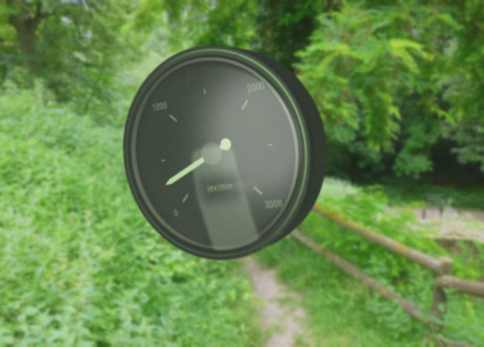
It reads 250,rpm
